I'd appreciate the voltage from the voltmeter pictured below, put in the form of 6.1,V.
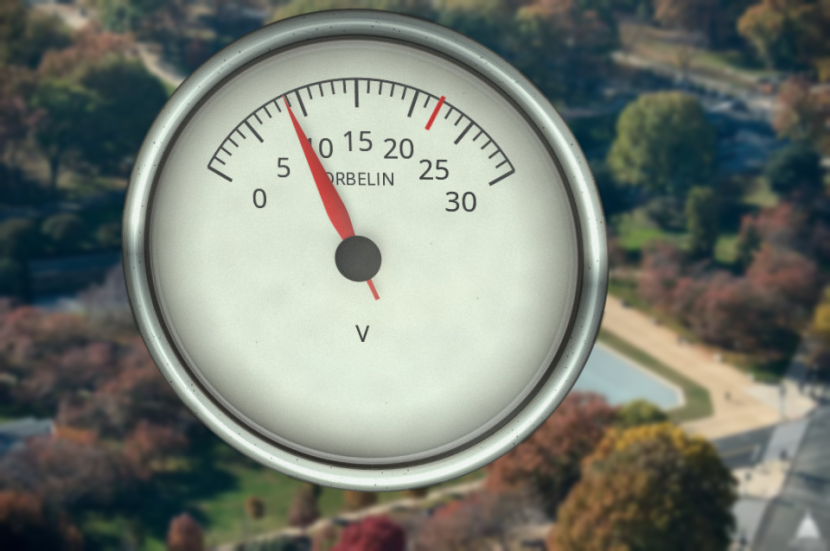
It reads 9,V
